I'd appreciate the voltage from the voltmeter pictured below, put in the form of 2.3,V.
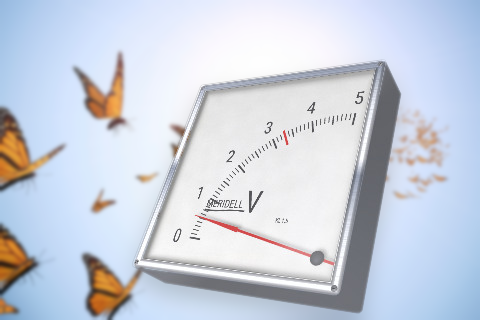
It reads 0.5,V
